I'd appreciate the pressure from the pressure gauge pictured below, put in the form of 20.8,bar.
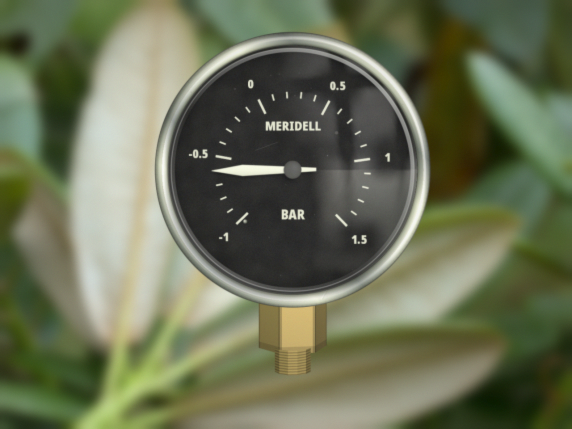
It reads -0.6,bar
